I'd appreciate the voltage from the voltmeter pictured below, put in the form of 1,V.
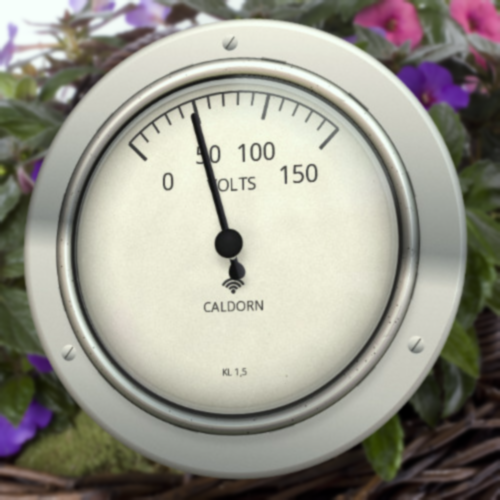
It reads 50,V
